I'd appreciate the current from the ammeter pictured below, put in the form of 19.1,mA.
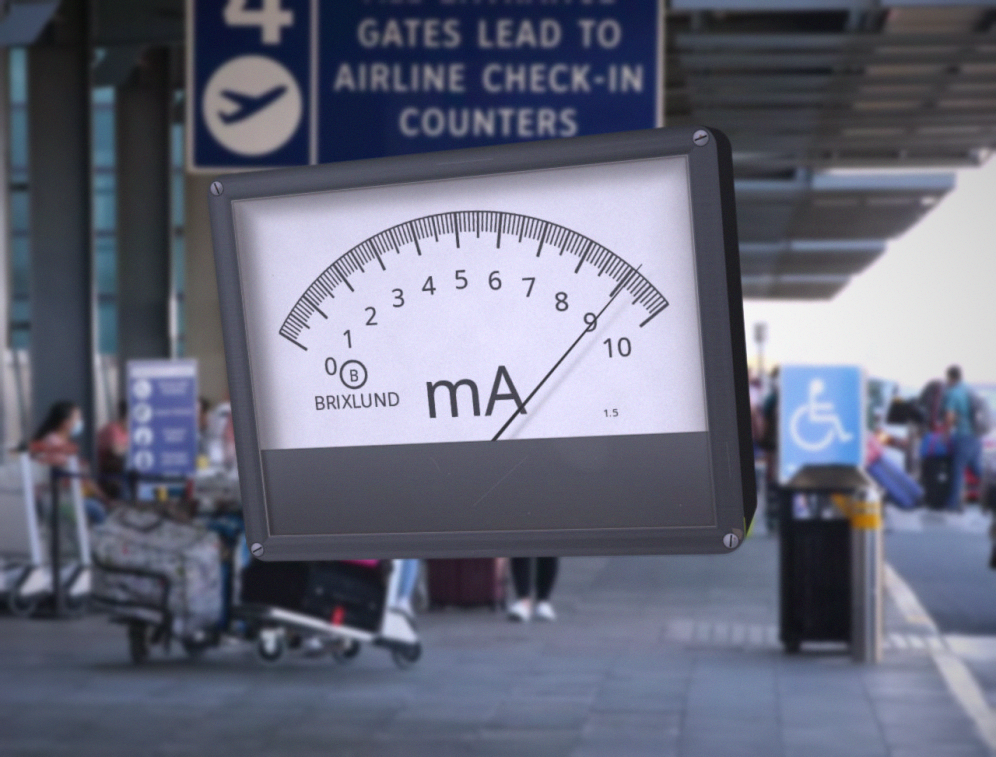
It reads 9.1,mA
